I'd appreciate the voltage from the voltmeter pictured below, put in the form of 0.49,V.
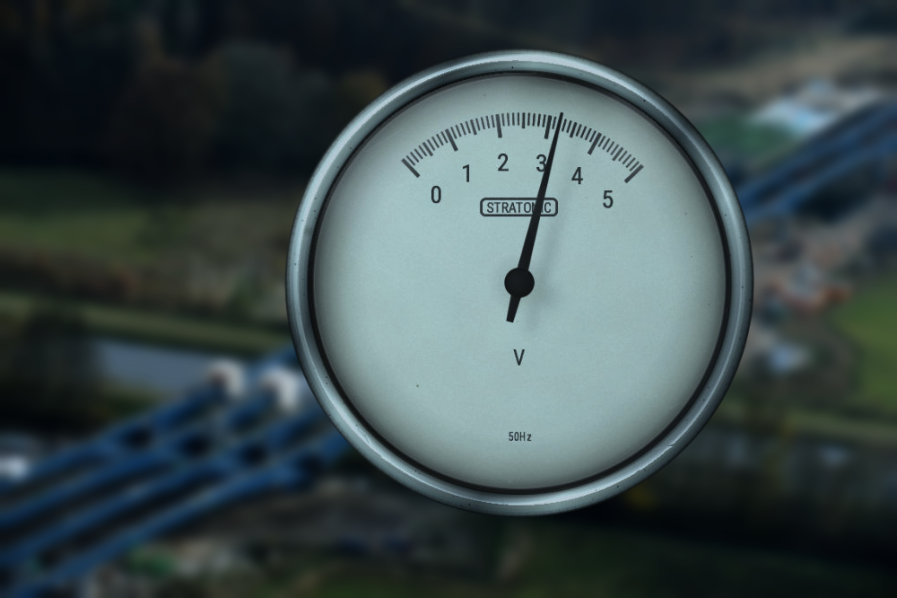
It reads 3.2,V
